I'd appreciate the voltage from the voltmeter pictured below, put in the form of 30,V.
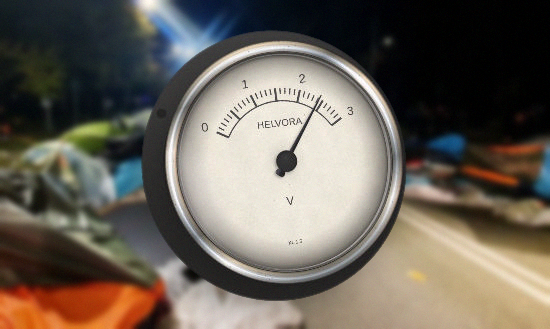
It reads 2.4,V
